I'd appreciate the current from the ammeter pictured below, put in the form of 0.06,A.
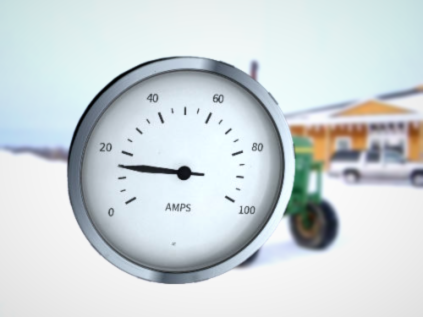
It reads 15,A
